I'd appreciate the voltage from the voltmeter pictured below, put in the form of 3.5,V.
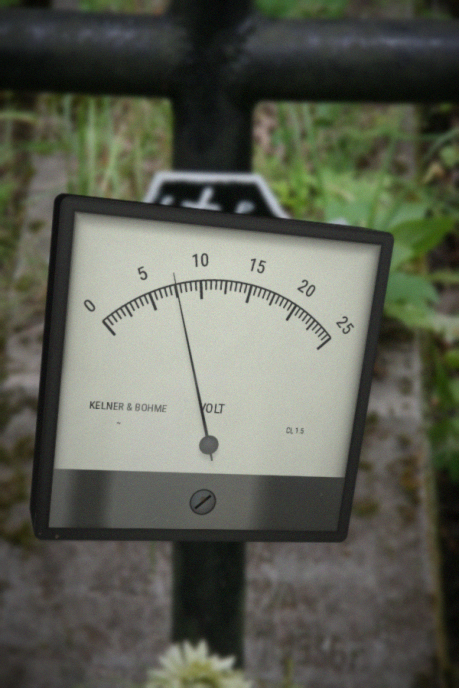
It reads 7.5,V
